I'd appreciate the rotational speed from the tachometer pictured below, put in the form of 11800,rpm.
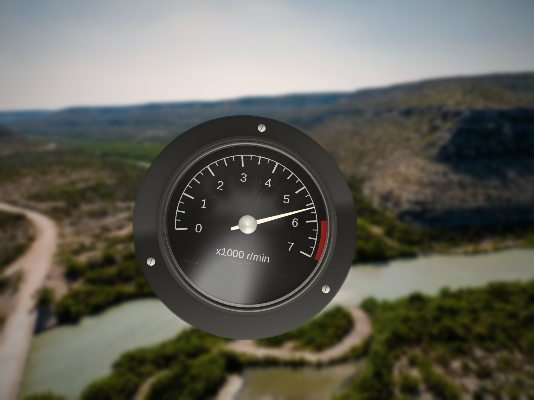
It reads 5625,rpm
